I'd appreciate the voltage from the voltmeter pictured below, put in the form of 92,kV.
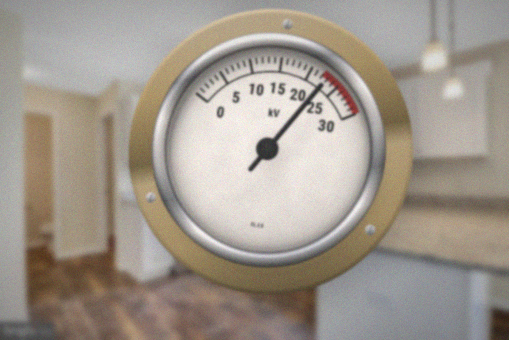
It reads 23,kV
